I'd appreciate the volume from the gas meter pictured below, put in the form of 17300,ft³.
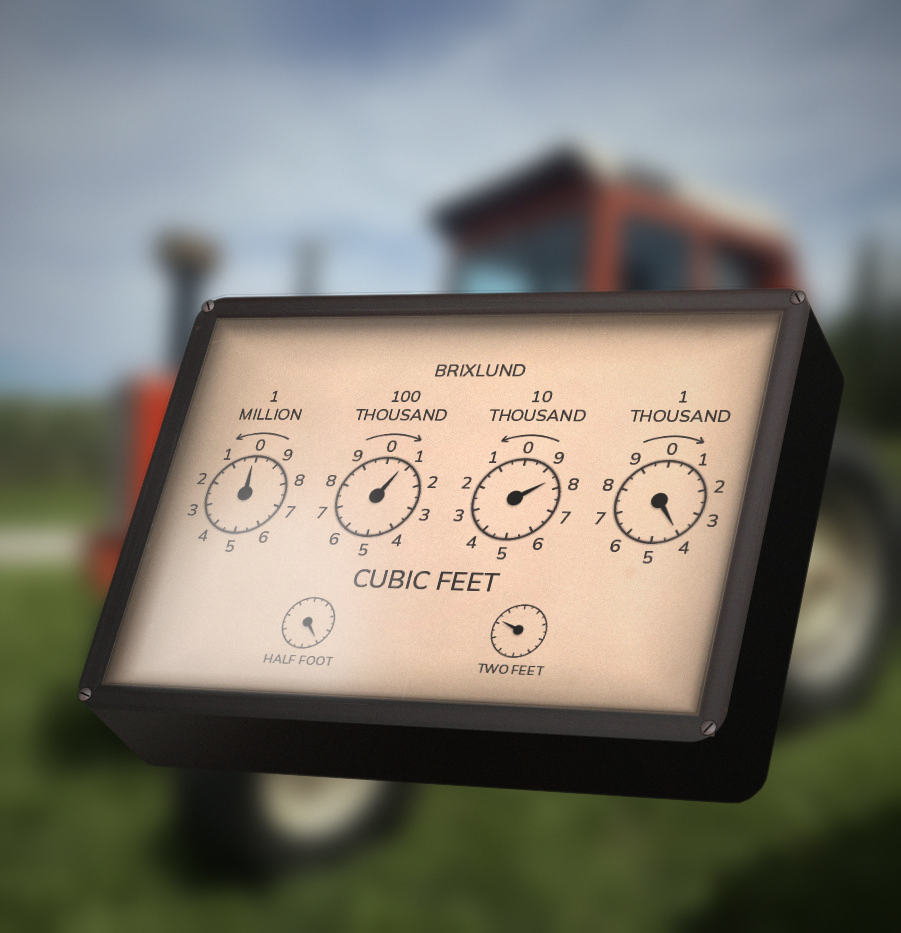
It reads 8400,ft³
